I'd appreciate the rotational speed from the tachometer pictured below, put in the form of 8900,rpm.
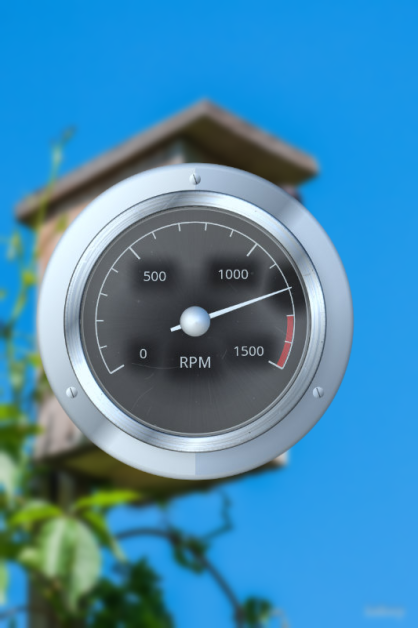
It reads 1200,rpm
